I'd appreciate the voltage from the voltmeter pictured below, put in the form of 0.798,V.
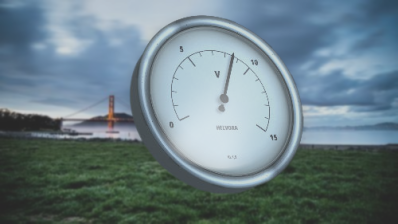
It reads 8.5,V
